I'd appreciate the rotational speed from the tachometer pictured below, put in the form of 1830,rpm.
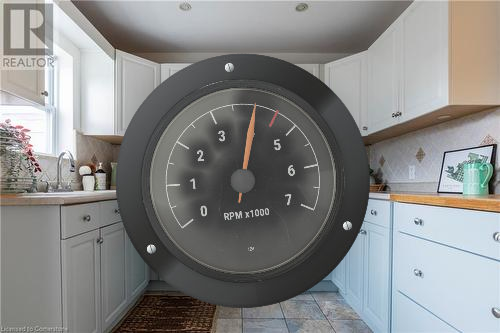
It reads 4000,rpm
